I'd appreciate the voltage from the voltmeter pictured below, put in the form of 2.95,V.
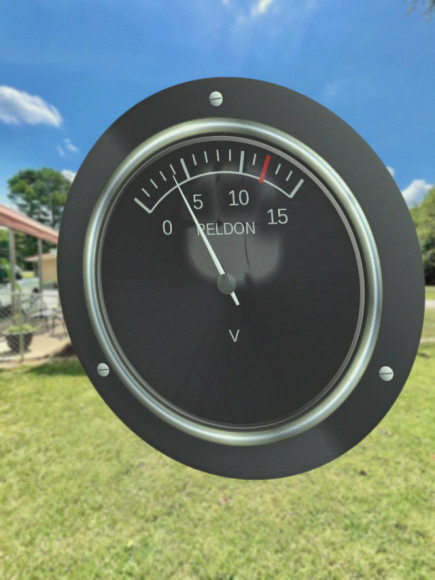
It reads 4,V
